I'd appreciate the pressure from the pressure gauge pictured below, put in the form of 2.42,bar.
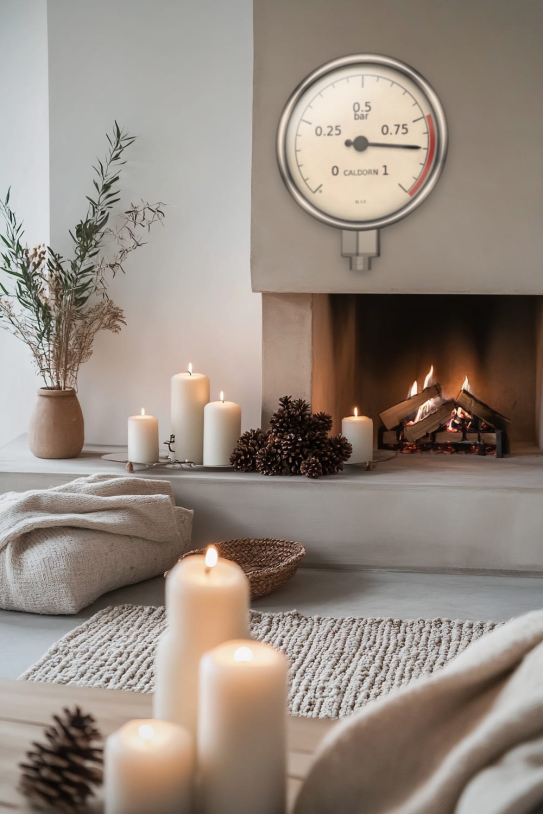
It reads 0.85,bar
